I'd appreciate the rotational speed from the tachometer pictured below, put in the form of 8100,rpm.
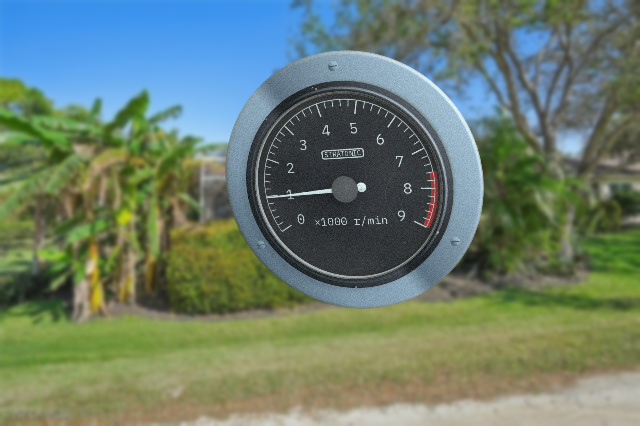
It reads 1000,rpm
